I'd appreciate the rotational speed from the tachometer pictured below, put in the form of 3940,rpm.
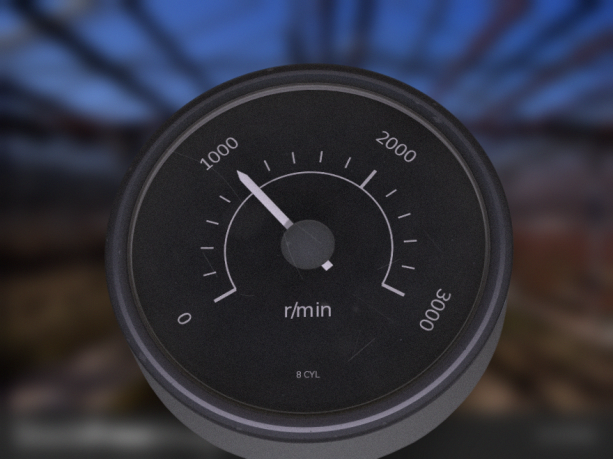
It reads 1000,rpm
